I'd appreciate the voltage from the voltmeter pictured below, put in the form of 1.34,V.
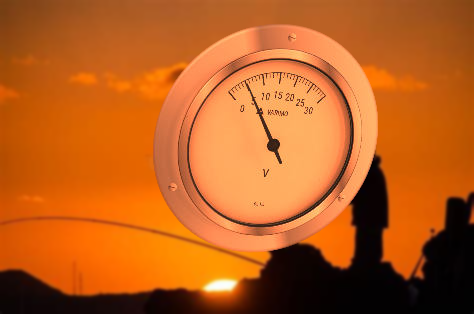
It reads 5,V
